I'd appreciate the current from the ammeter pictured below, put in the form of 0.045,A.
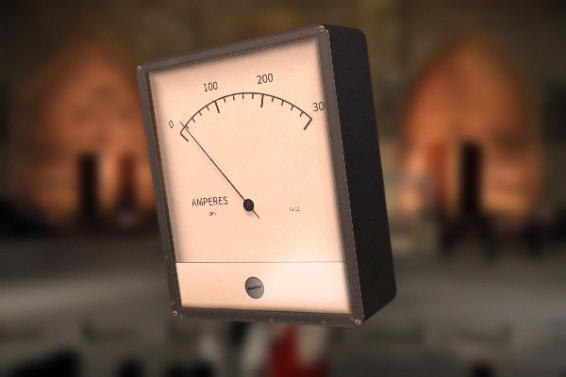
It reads 20,A
